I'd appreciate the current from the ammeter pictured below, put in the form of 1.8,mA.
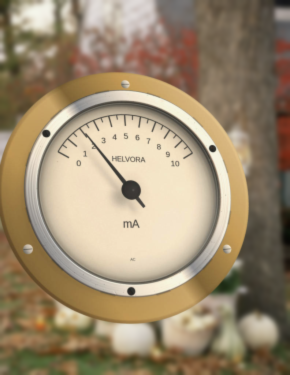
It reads 2,mA
